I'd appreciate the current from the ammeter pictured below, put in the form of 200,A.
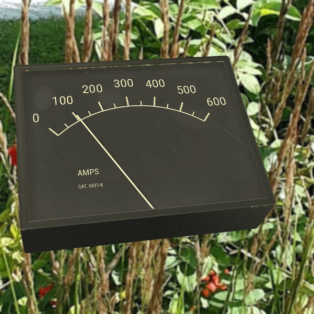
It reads 100,A
